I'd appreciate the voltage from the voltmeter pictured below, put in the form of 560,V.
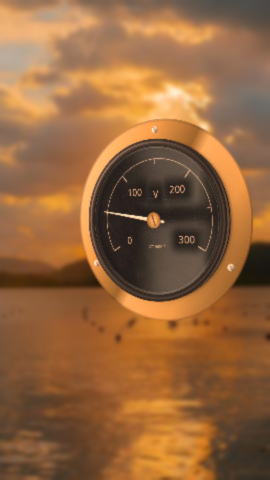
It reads 50,V
